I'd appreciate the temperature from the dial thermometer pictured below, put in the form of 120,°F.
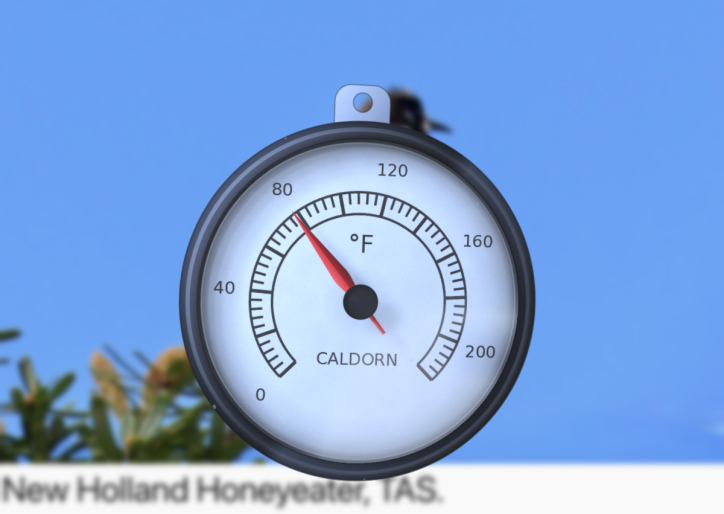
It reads 78,°F
